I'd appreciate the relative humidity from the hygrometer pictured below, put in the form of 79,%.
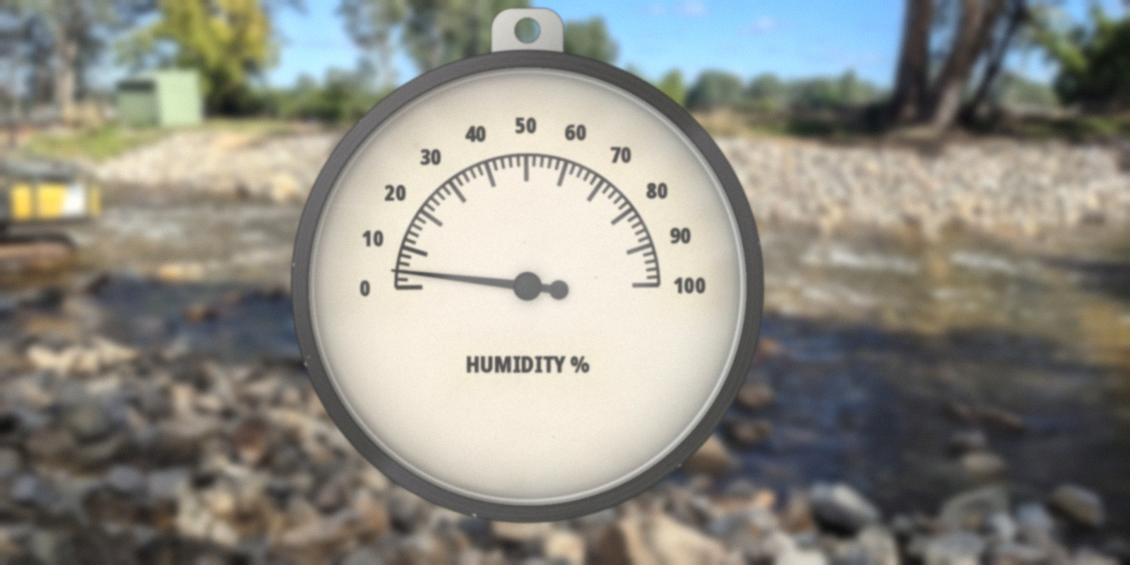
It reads 4,%
